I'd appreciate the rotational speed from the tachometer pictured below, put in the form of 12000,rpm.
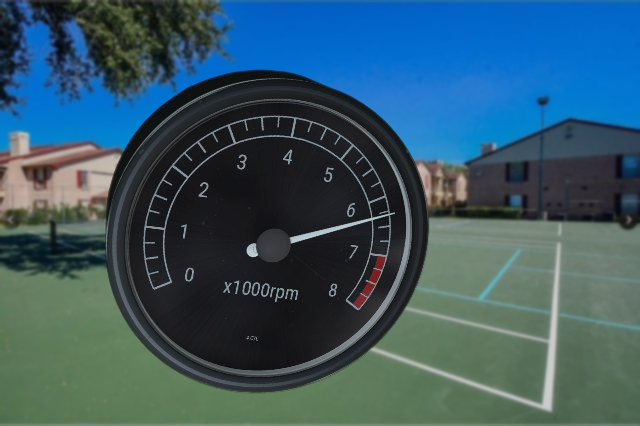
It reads 6250,rpm
